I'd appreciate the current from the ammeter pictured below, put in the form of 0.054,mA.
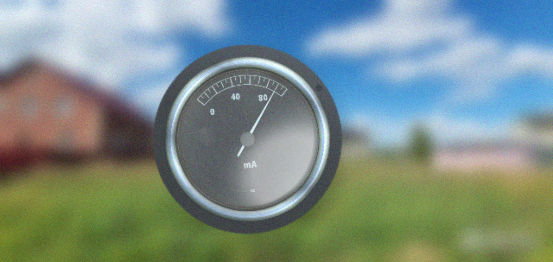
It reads 90,mA
